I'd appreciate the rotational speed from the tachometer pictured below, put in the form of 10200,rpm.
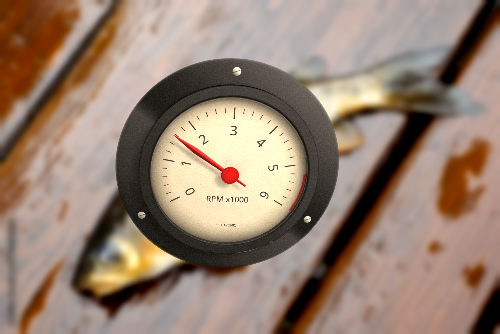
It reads 1600,rpm
